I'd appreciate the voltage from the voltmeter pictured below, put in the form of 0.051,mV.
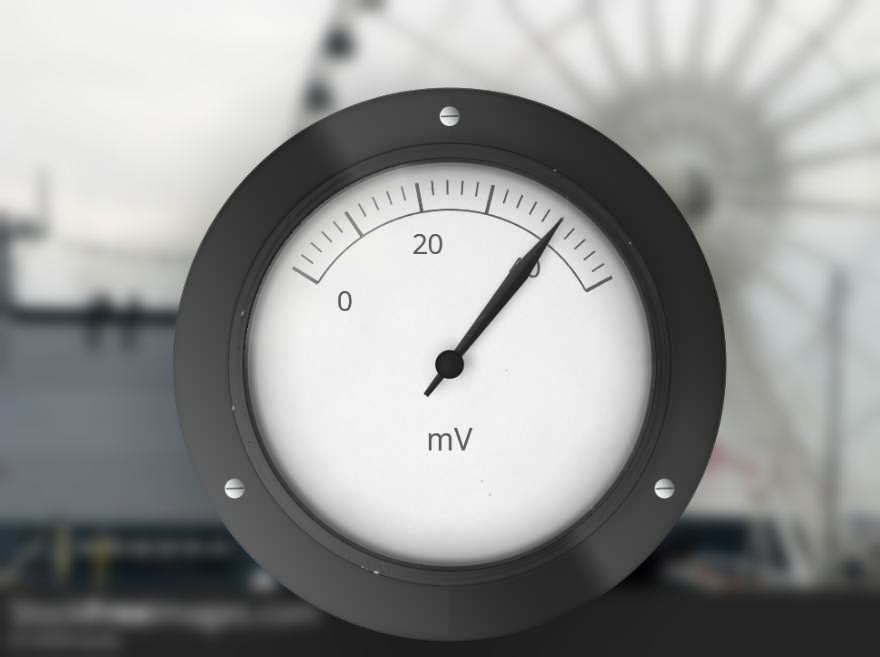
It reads 40,mV
